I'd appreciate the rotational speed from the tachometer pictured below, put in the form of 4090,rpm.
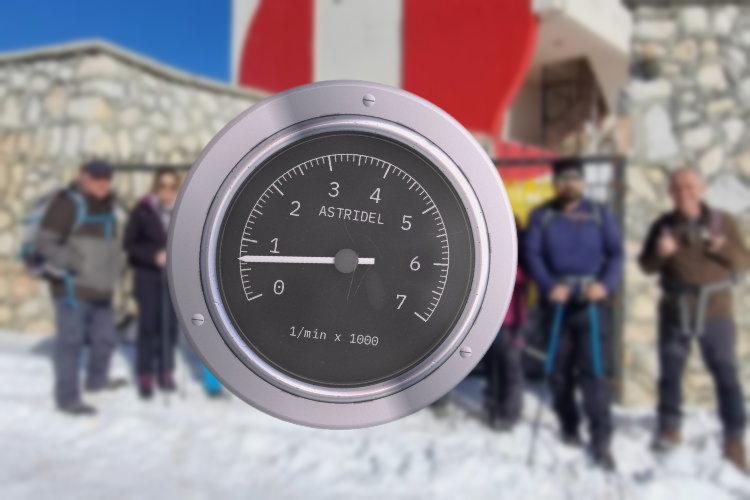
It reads 700,rpm
